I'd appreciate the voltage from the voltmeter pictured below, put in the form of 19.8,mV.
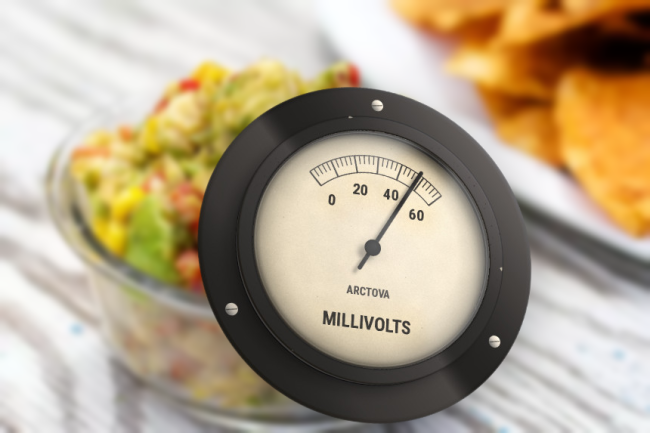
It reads 48,mV
